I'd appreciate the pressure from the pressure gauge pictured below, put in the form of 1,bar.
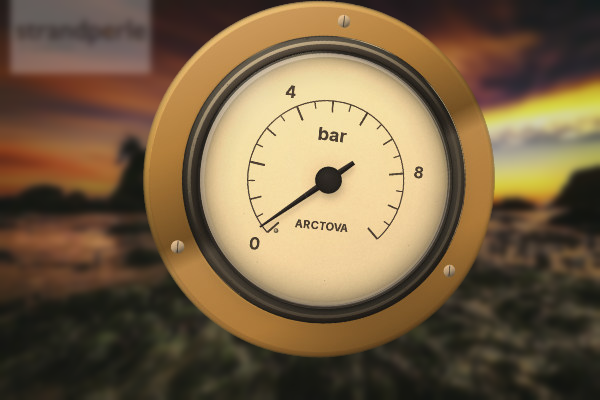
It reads 0.25,bar
